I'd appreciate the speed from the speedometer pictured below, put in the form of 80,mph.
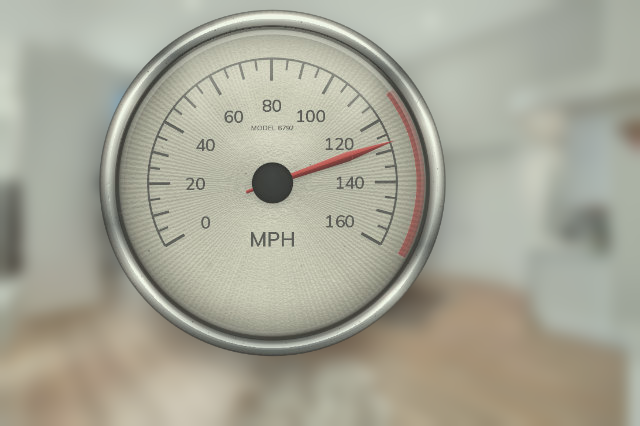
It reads 127.5,mph
